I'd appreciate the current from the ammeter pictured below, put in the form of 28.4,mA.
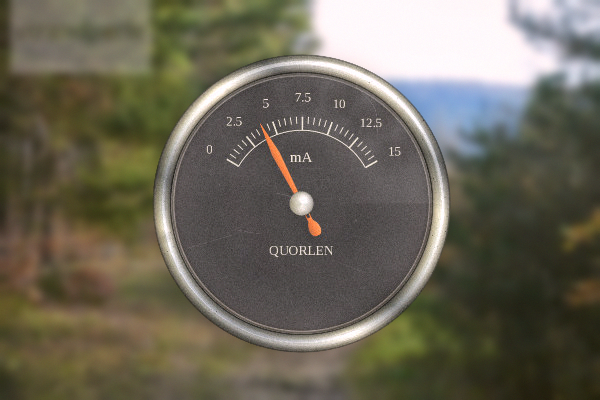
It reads 4,mA
